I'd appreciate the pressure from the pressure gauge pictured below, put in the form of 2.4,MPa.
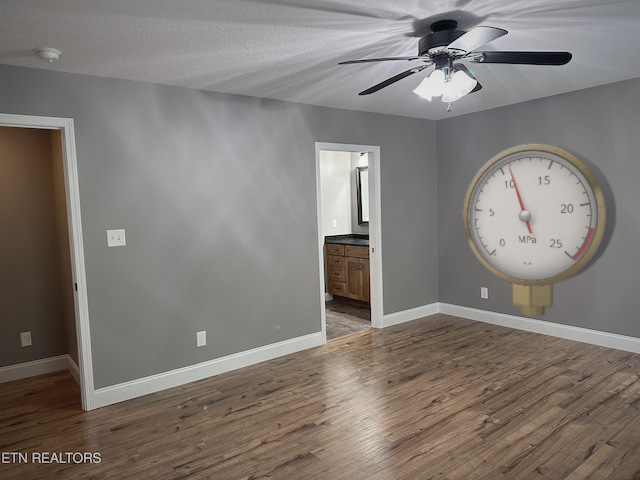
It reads 11,MPa
